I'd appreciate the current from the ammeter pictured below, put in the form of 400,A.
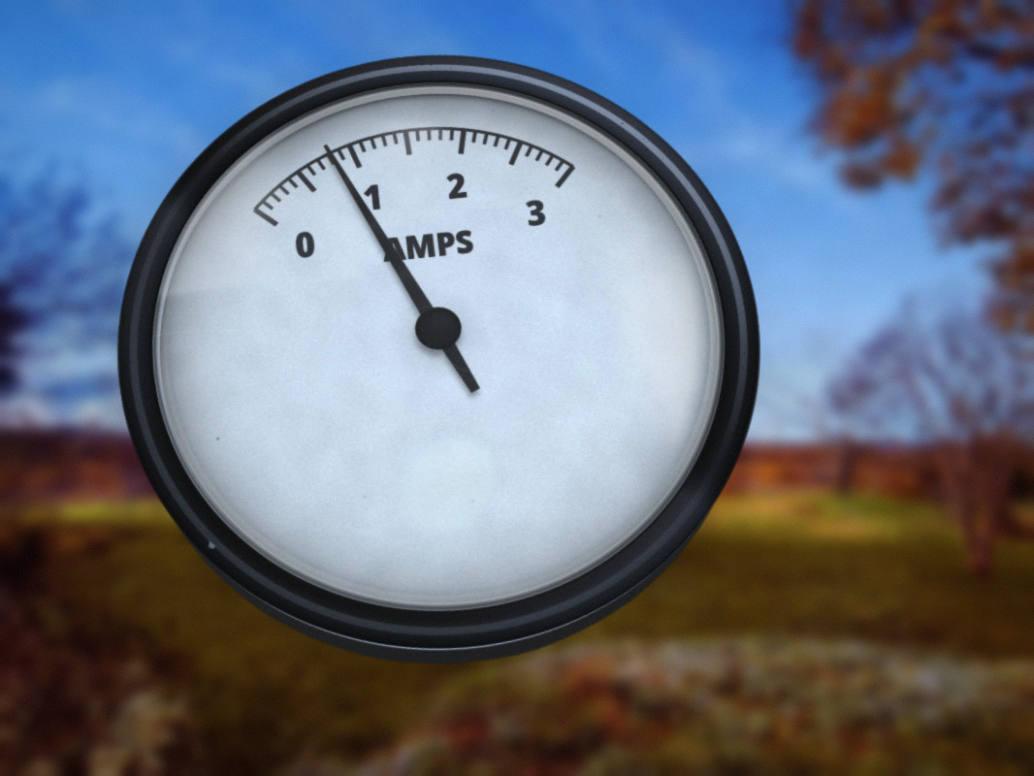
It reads 0.8,A
